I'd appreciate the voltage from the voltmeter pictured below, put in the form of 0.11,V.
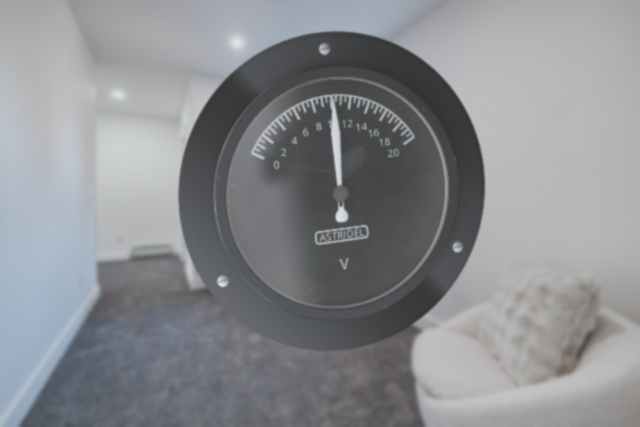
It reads 10,V
